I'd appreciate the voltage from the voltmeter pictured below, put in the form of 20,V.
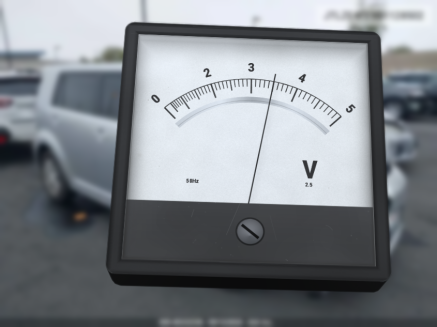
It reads 3.5,V
